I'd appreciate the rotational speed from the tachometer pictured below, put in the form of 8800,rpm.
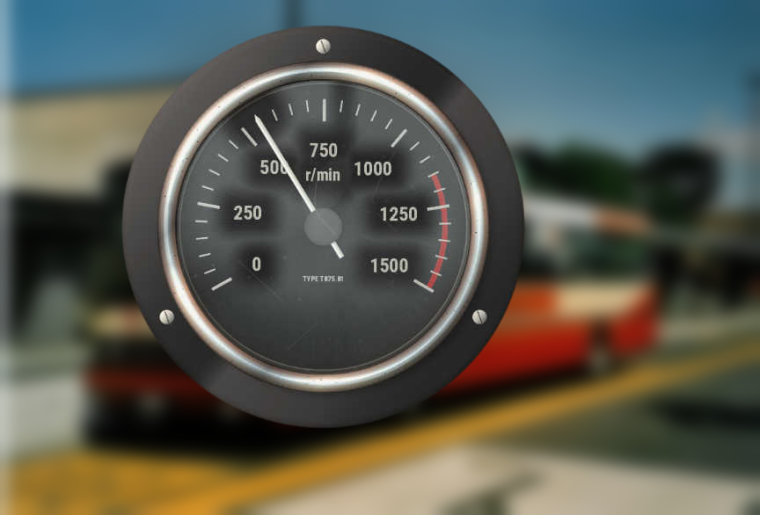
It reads 550,rpm
